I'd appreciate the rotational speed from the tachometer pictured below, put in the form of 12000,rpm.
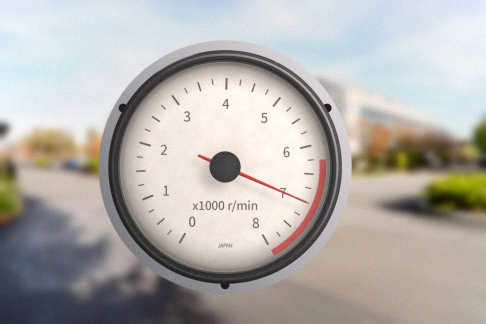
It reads 7000,rpm
